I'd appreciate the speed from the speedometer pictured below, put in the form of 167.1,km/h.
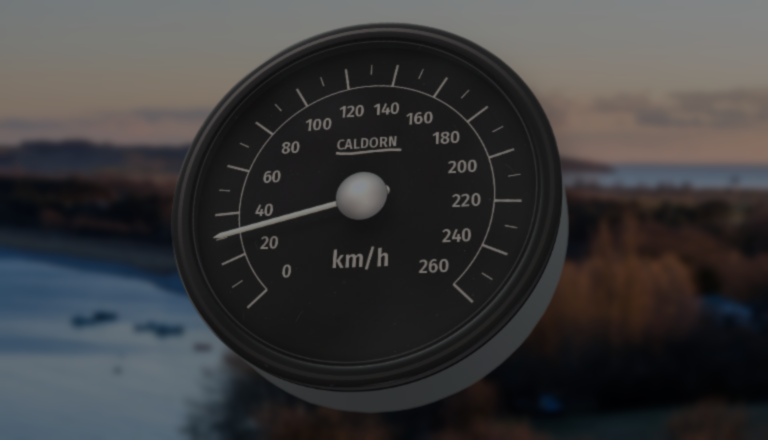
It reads 30,km/h
